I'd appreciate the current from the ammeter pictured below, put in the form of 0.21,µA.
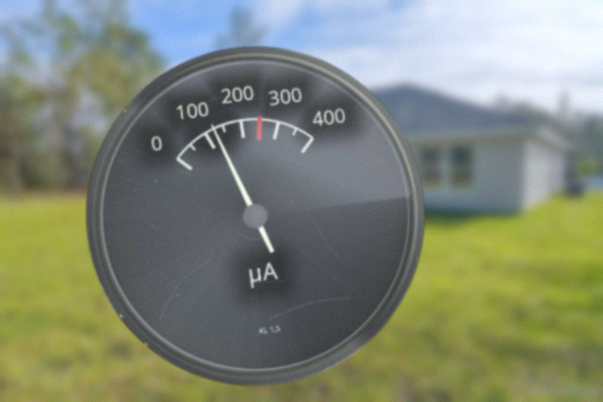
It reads 125,µA
